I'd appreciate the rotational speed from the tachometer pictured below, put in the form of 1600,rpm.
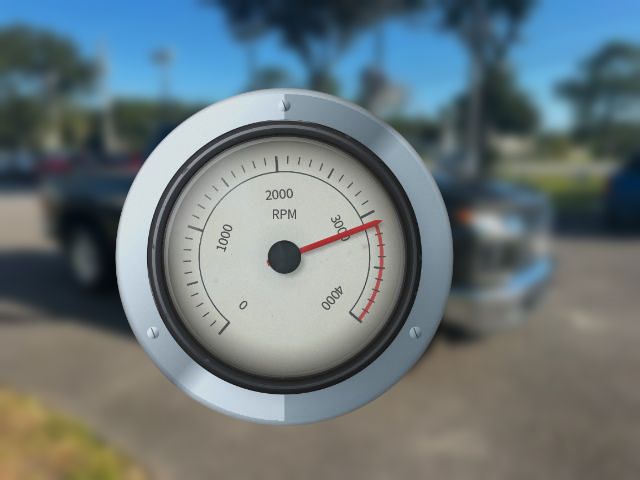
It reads 3100,rpm
